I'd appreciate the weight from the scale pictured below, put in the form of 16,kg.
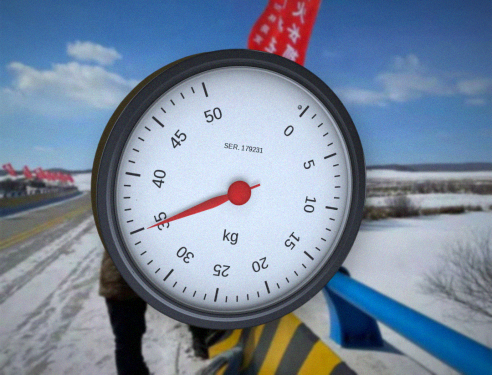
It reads 35,kg
